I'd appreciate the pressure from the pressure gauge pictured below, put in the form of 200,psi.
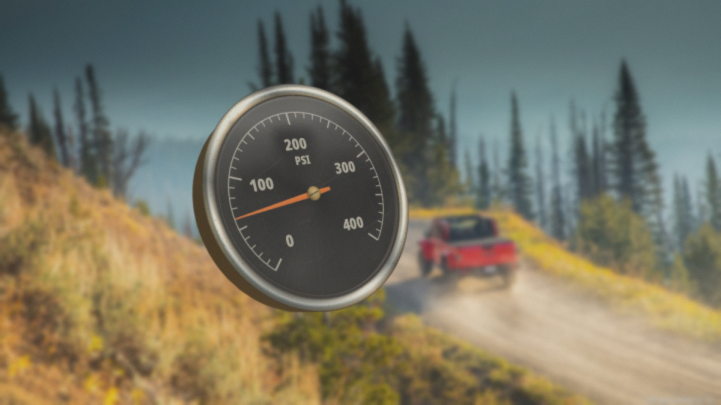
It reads 60,psi
